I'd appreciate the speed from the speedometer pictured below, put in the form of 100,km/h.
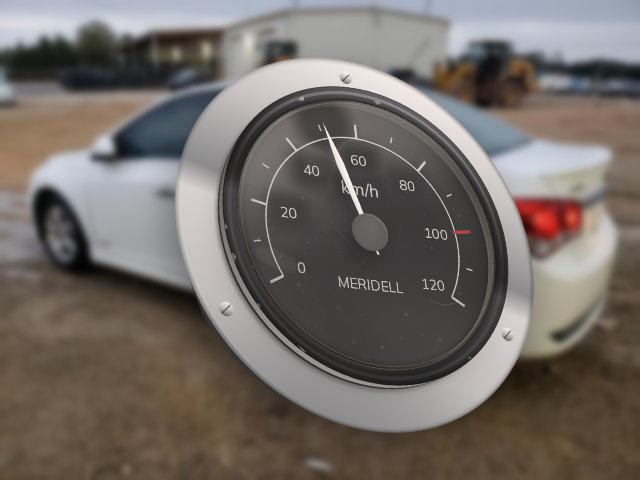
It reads 50,km/h
